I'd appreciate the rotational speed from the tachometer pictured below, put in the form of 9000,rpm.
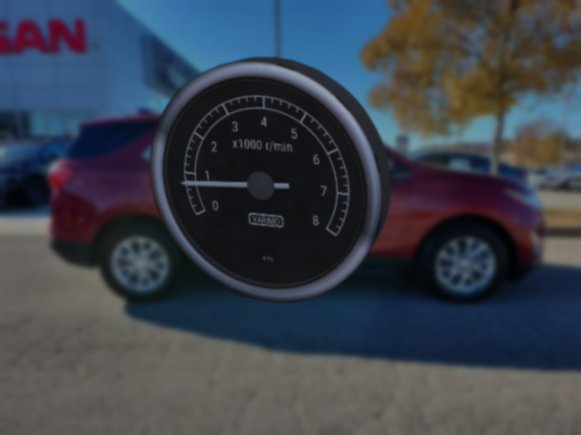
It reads 800,rpm
